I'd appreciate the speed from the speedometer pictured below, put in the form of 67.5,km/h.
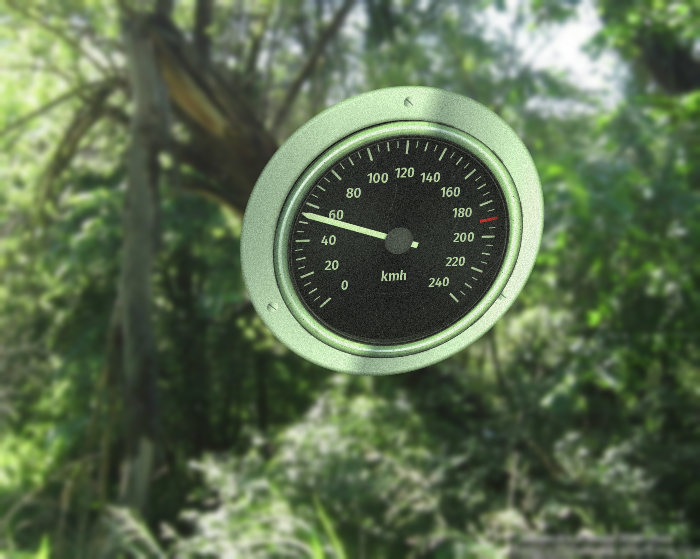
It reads 55,km/h
